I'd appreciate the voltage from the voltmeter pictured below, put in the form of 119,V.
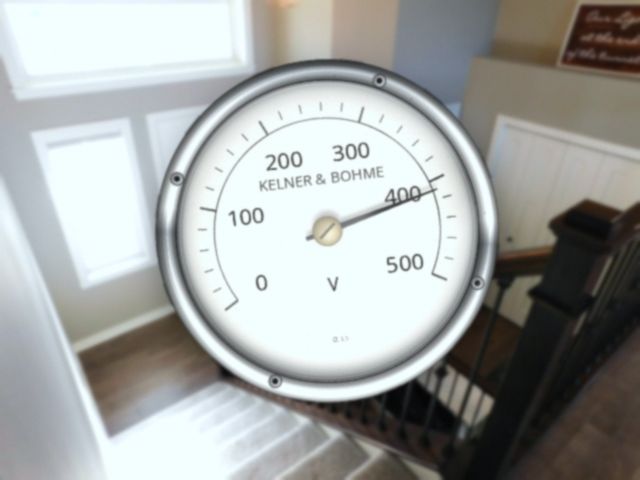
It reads 410,V
